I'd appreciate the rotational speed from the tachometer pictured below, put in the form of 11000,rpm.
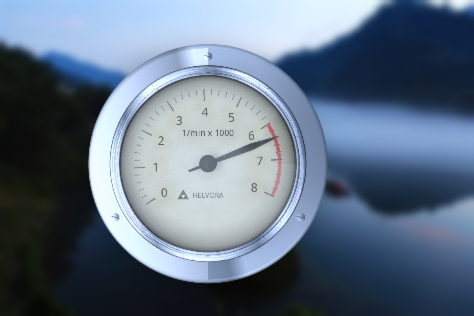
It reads 6400,rpm
